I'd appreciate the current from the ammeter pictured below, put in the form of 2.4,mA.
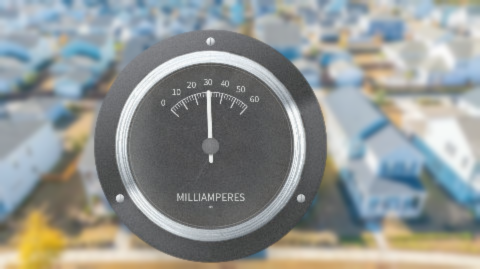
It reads 30,mA
